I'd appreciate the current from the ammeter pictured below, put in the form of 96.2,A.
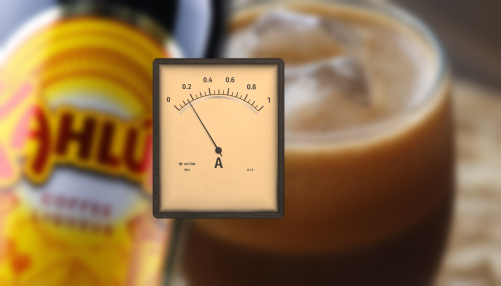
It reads 0.15,A
